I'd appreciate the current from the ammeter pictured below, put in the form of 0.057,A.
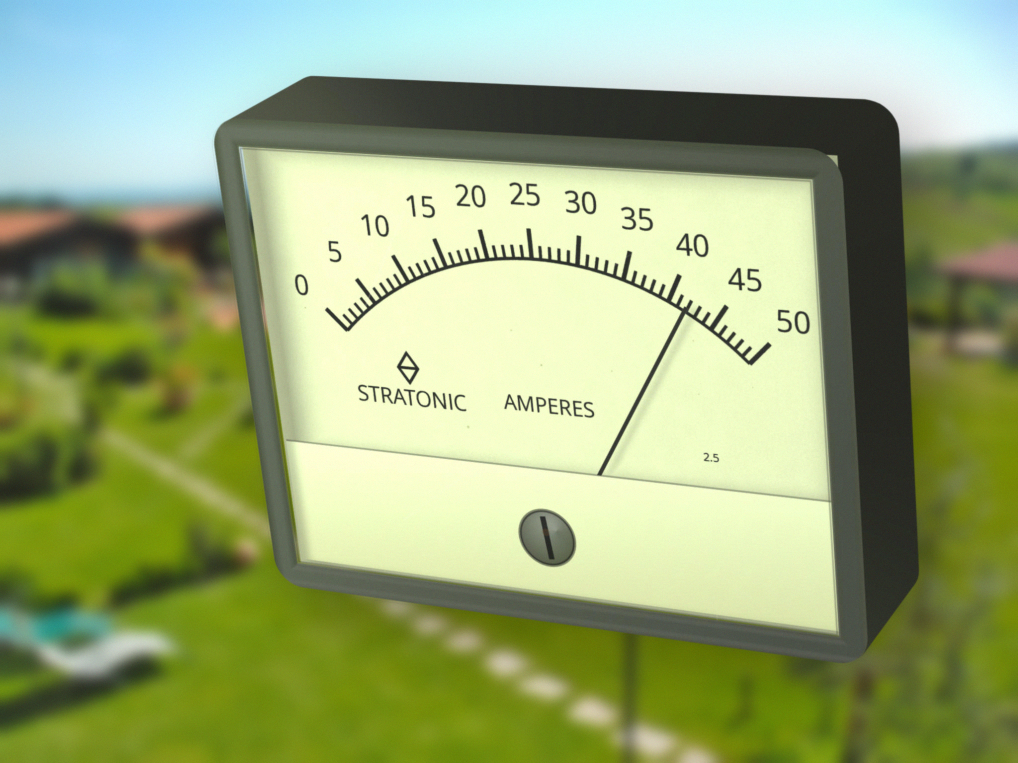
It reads 42,A
